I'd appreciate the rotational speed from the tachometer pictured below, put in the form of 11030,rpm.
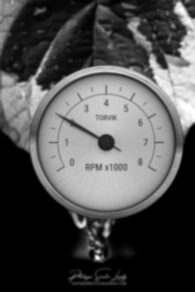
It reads 2000,rpm
